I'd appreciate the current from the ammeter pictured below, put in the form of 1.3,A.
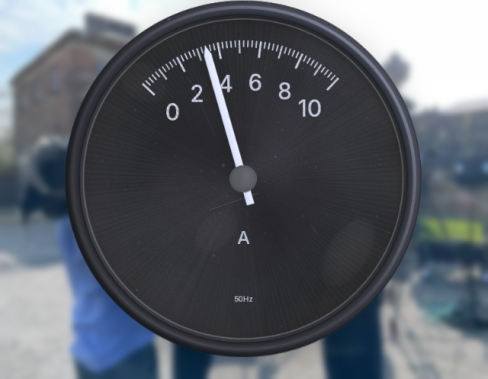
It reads 3.4,A
